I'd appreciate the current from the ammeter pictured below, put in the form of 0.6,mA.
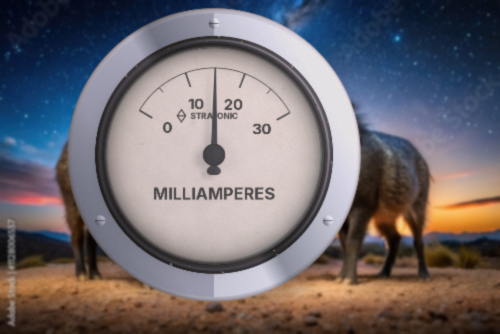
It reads 15,mA
